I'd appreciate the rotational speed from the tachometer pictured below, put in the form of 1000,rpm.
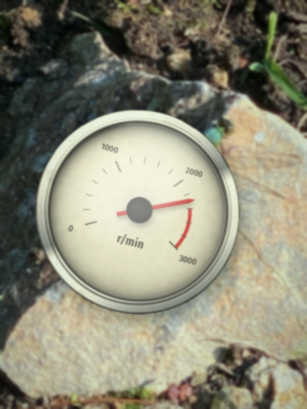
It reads 2300,rpm
